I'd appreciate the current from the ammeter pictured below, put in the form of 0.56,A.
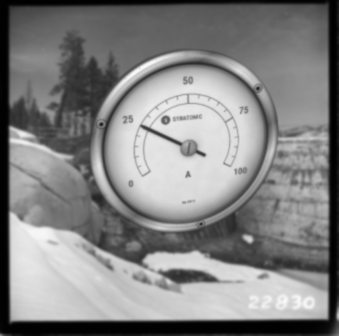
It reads 25,A
